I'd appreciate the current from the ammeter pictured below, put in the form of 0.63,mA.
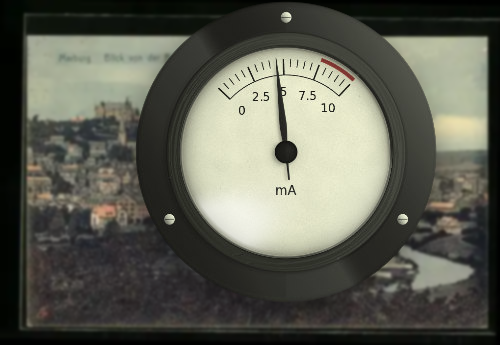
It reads 4.5,mA
